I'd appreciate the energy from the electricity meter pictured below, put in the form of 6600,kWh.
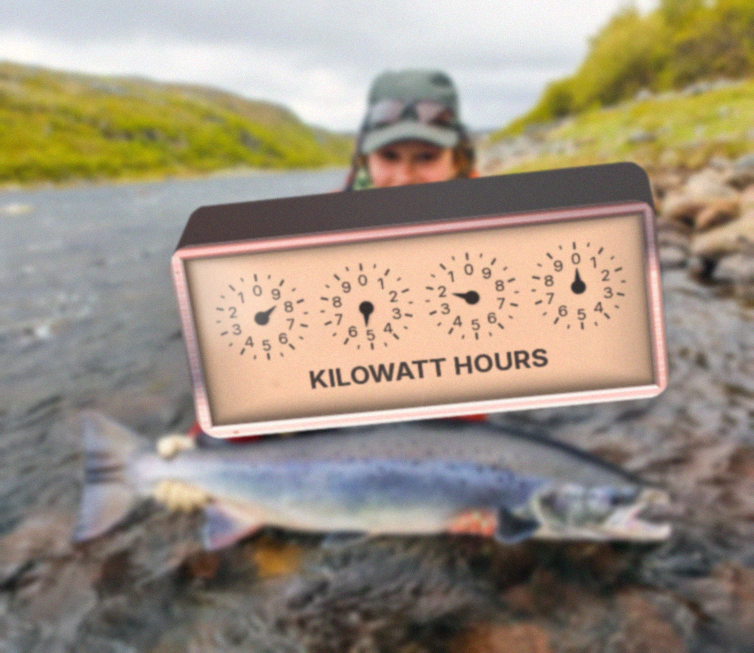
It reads 8520,kWh
